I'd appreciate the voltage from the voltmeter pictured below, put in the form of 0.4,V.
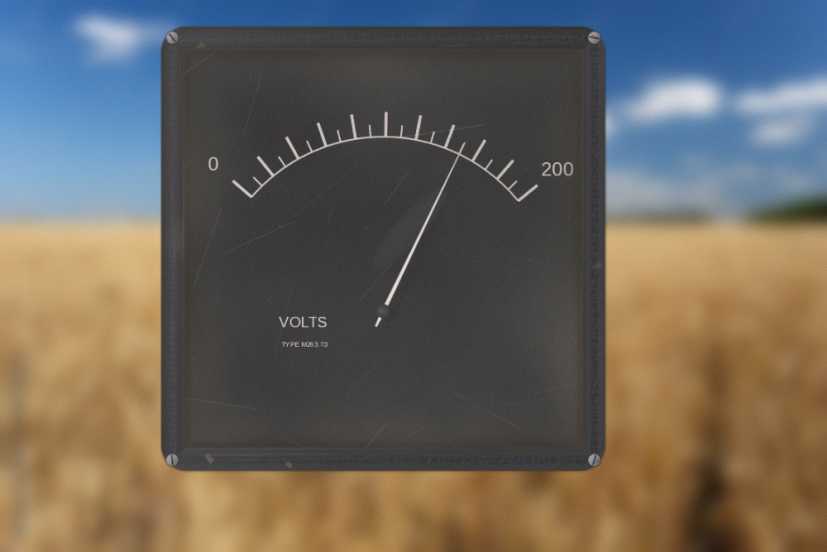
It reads 150,V
